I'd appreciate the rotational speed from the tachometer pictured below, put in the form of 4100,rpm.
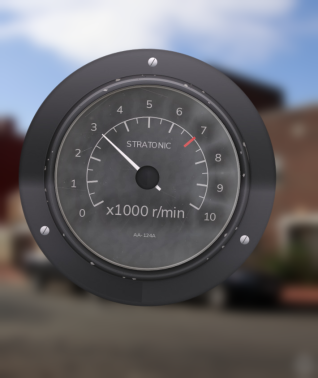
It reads 3000,rpm
